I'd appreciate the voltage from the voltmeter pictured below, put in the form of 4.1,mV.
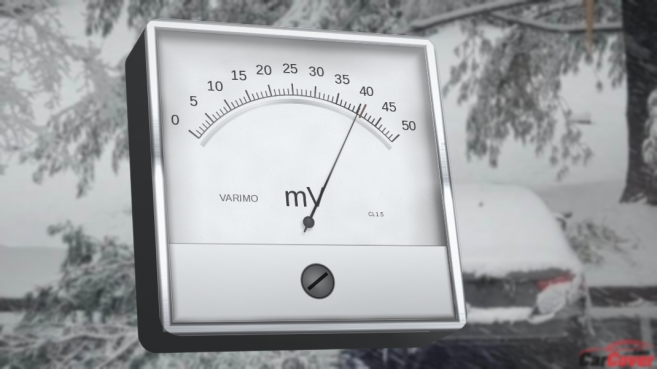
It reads 40,mV
